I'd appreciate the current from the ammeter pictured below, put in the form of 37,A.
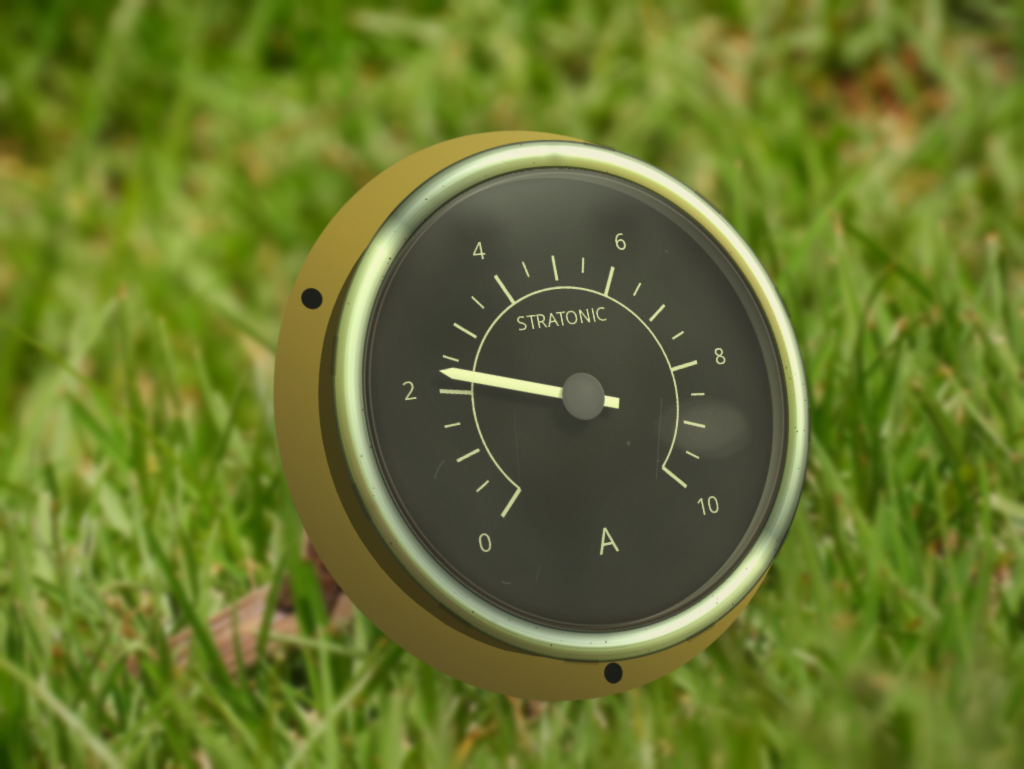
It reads 2.25,A
